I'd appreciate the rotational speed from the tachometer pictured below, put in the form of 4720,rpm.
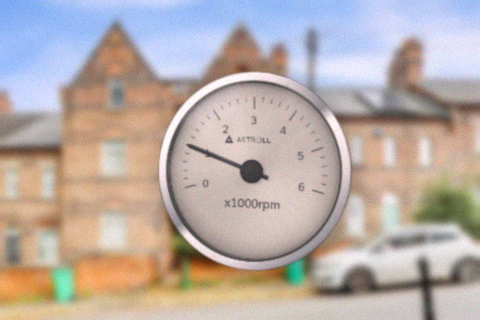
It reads 1000,rpm
